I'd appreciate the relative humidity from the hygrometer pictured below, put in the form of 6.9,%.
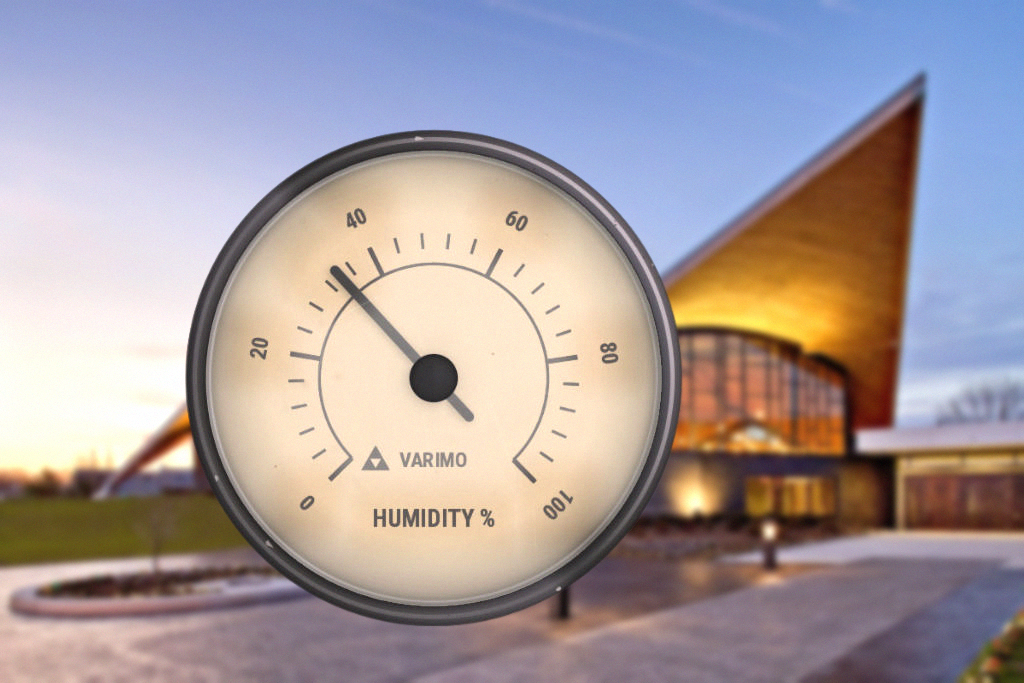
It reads 34,%
